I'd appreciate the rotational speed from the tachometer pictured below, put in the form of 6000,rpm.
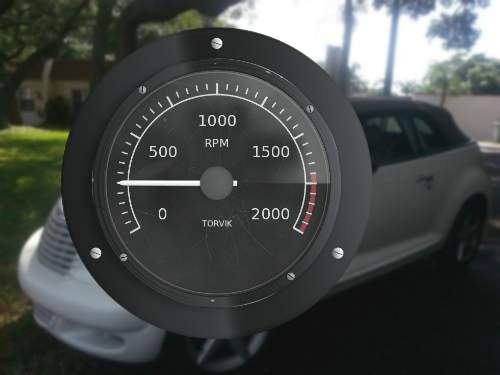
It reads 250,rpm
